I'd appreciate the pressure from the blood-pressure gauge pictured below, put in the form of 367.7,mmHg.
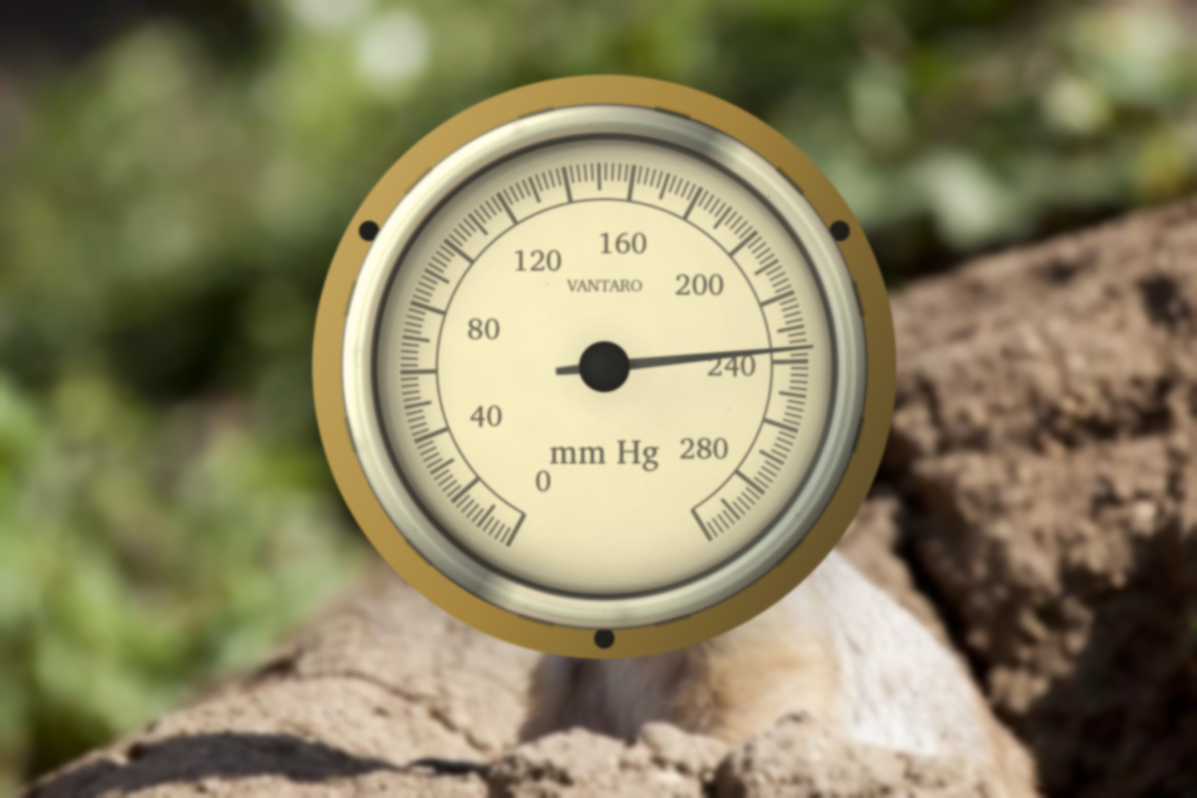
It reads 236,mmHg
